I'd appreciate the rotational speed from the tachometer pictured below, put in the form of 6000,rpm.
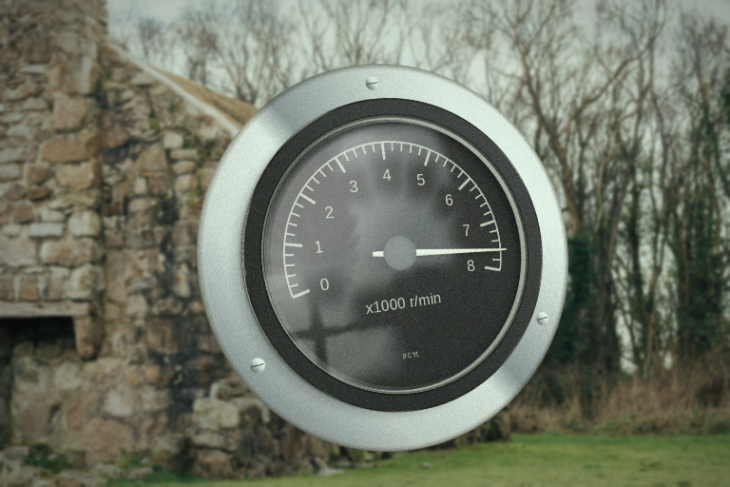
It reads 7600,rpm
